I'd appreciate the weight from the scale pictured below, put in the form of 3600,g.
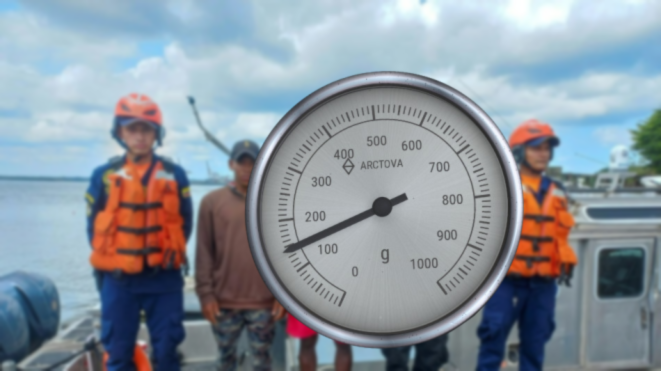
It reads 140,g
